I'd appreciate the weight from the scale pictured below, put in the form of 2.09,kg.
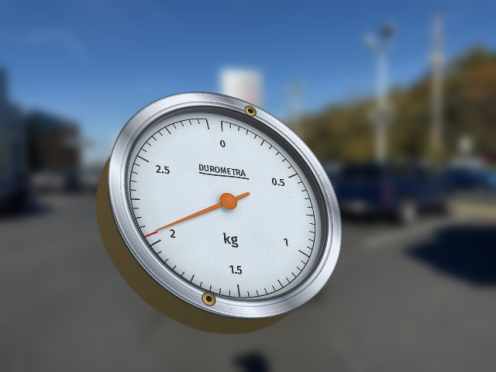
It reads 2.05,kg
